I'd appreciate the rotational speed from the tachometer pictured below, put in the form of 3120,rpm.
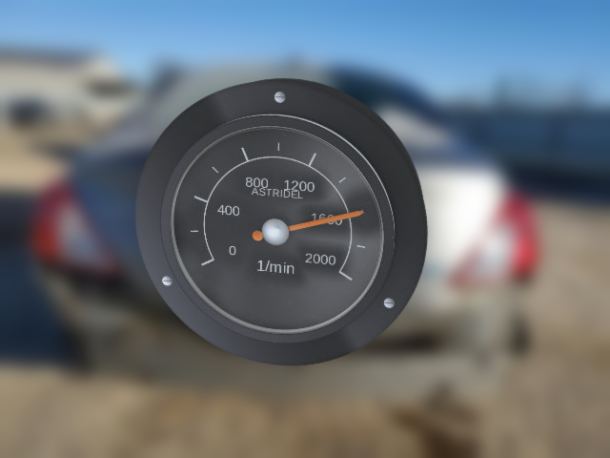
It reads 1600,rpm
